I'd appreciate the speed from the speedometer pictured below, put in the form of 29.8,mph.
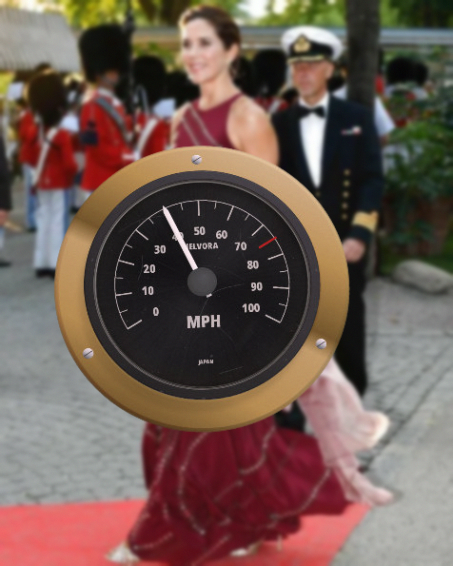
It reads 40,mph
